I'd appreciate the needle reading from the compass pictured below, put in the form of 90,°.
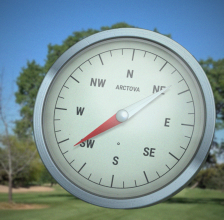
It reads 230,°
